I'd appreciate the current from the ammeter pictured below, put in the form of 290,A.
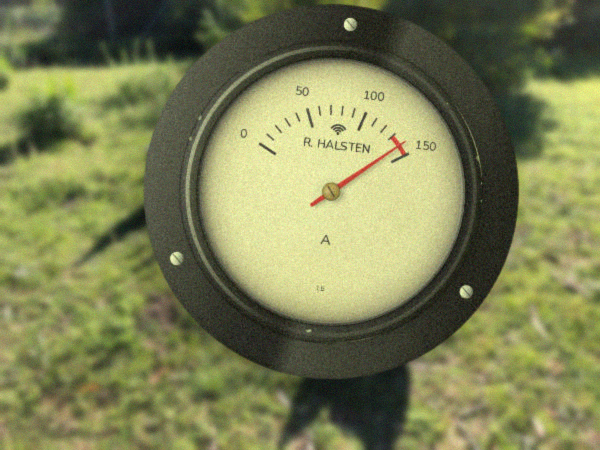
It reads 140,A
